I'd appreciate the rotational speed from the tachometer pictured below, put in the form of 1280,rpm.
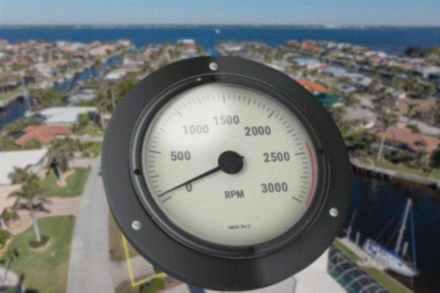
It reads 50,rpm
